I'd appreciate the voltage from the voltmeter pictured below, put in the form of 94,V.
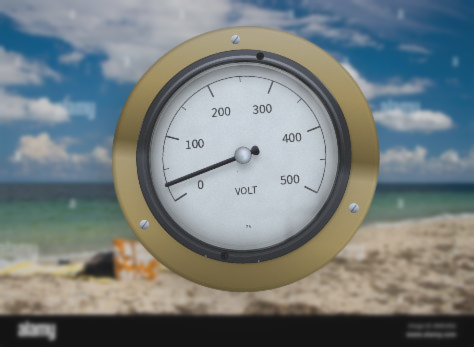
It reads 25,V
